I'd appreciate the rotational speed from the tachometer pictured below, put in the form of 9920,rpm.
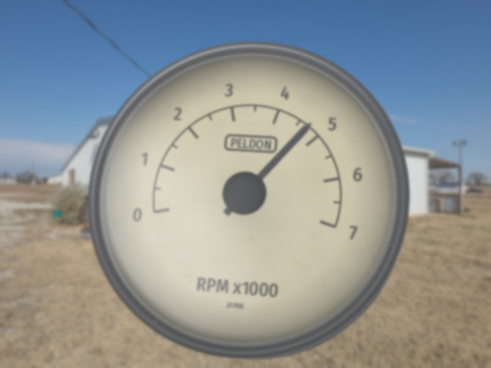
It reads 4750,rpm
